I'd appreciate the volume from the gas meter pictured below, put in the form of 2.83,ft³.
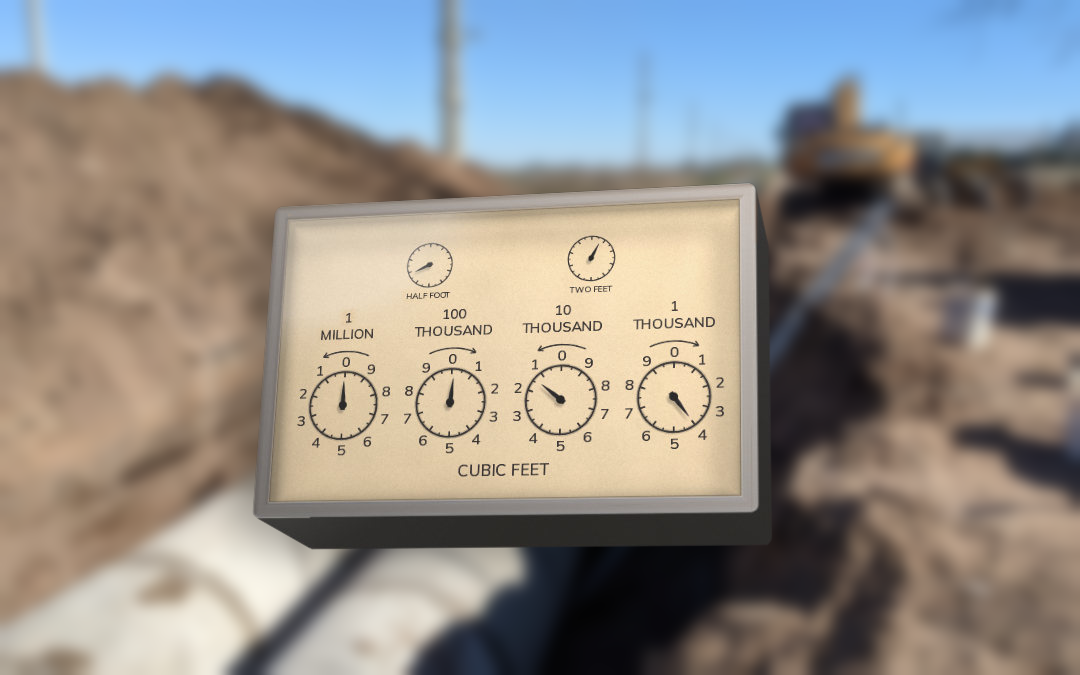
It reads 1400,ft³
